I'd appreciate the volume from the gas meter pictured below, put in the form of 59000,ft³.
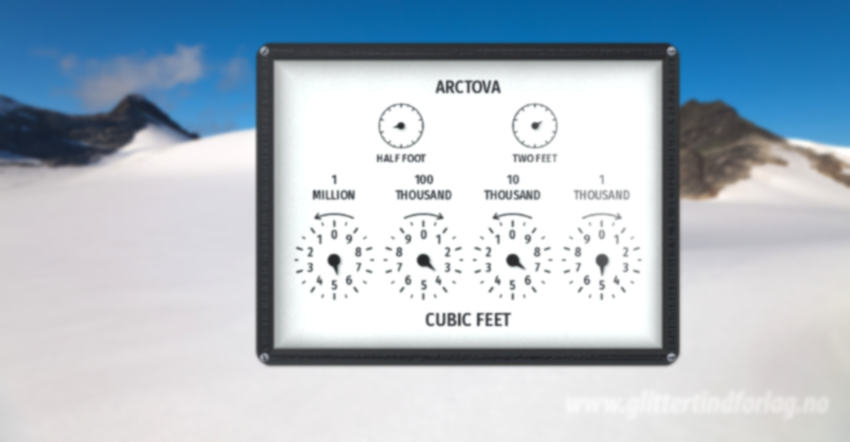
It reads 536500,ft³
